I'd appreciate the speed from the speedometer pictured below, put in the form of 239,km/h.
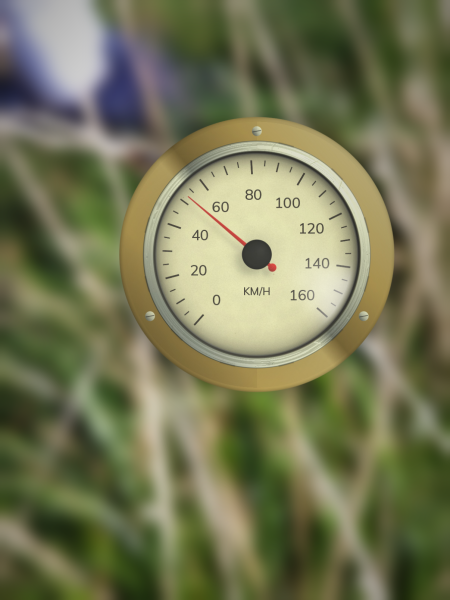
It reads 52.5,km/h
